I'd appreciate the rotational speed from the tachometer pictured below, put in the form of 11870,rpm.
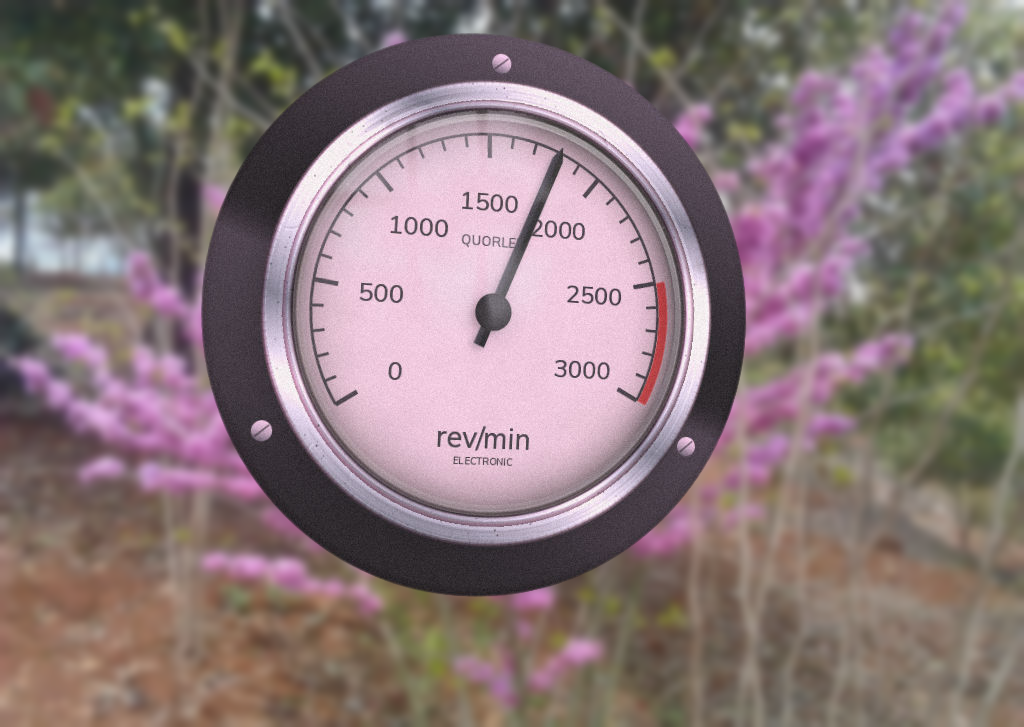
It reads 1800,rpm
